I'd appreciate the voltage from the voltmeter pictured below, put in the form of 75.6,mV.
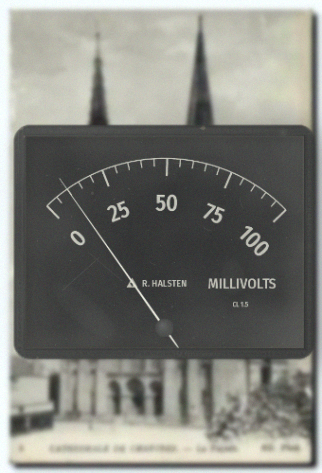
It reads 10,mV
